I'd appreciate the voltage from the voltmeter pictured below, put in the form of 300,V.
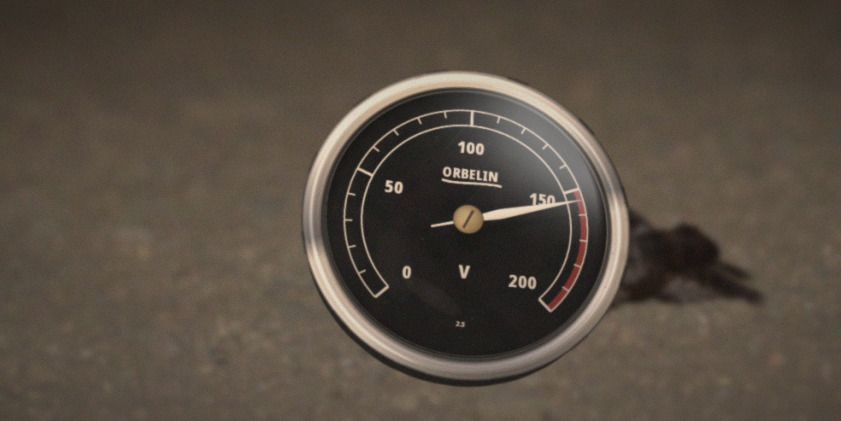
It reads 155,V
